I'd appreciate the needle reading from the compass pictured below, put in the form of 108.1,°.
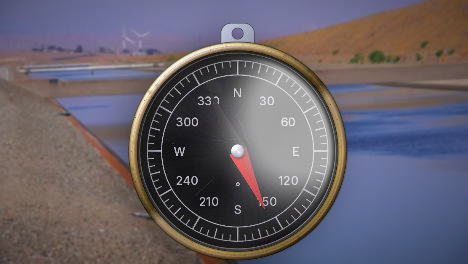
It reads 155,°
